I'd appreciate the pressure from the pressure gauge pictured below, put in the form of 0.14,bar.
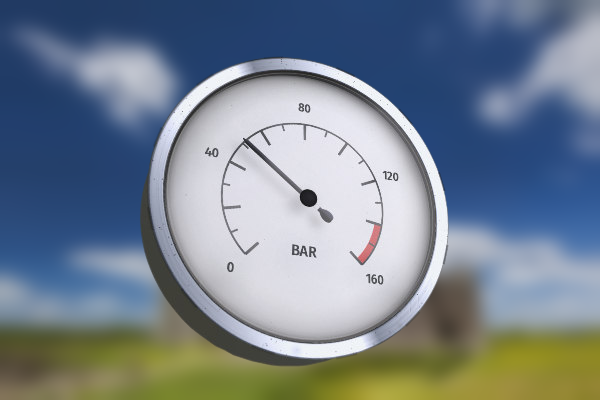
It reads 50,bar
